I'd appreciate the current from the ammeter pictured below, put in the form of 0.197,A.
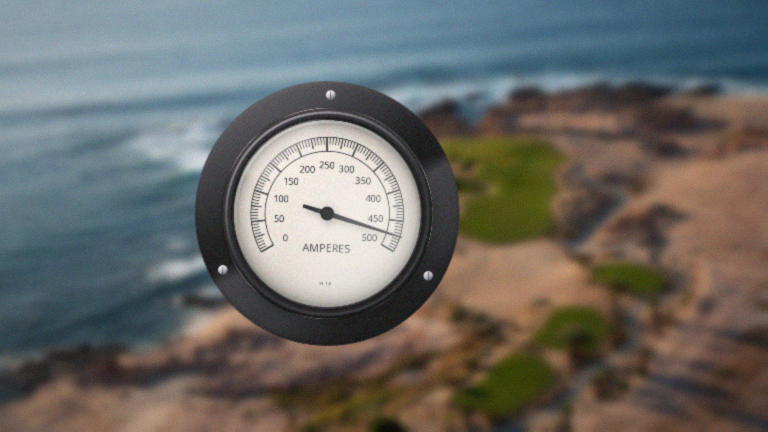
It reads 475,A
